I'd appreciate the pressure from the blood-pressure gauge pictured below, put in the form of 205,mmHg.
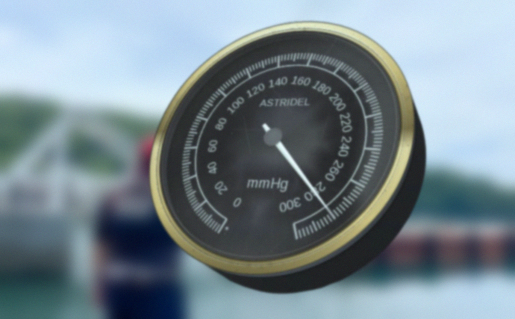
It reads 280,mmHg
